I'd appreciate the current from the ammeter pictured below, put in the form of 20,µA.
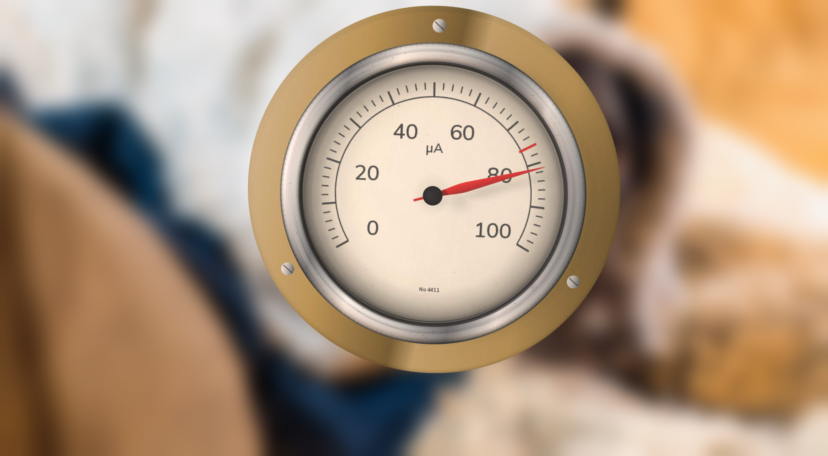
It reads 81,µA
